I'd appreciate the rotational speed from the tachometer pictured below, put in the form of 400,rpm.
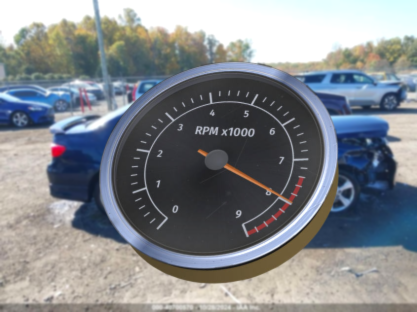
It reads 8000,rpm
